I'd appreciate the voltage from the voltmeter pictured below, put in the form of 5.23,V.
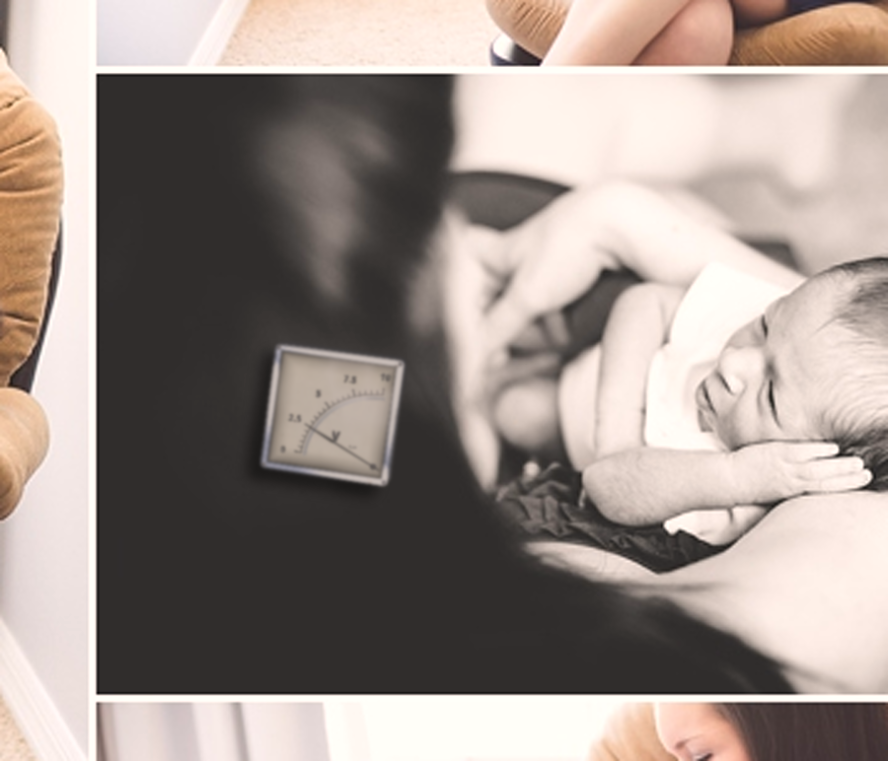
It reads 2.5,V
